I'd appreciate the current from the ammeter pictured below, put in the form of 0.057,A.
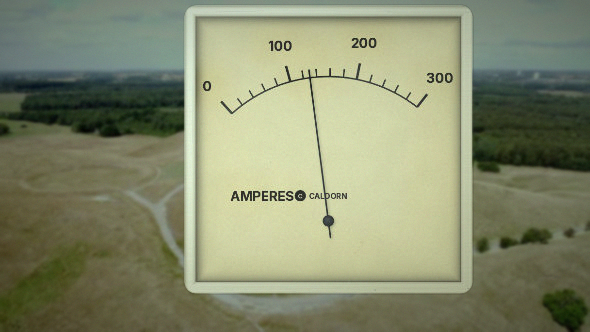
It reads 130,A
